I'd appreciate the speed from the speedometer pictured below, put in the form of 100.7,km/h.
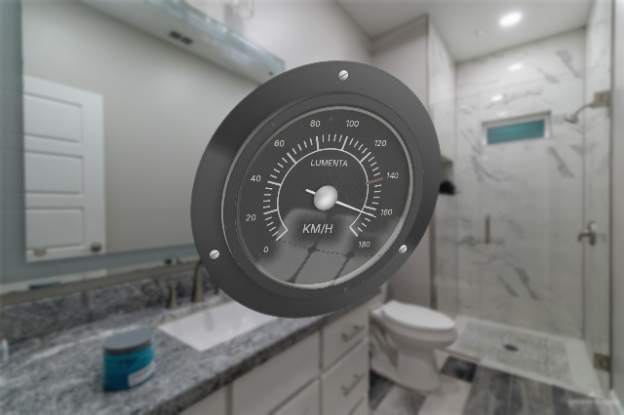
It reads 164,km/h
